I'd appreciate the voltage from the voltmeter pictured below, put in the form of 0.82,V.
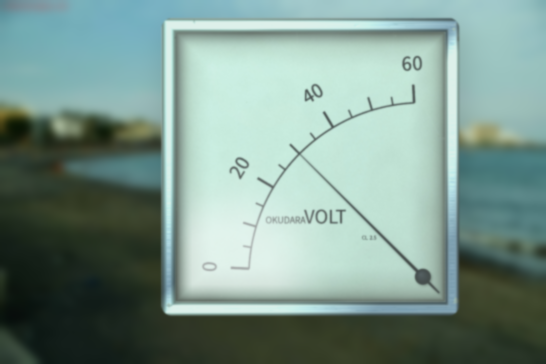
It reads 30,V
